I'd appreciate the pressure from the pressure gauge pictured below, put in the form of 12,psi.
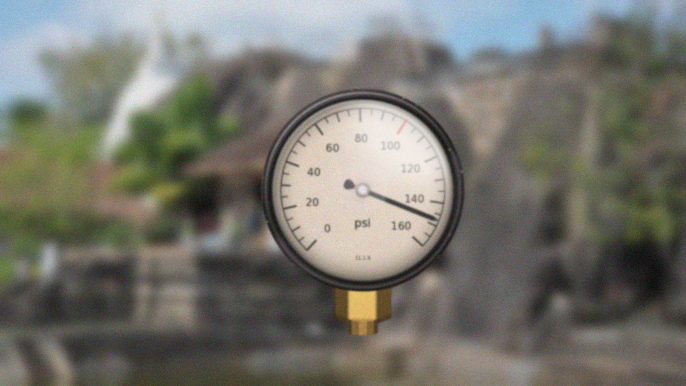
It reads 147.5,psi
